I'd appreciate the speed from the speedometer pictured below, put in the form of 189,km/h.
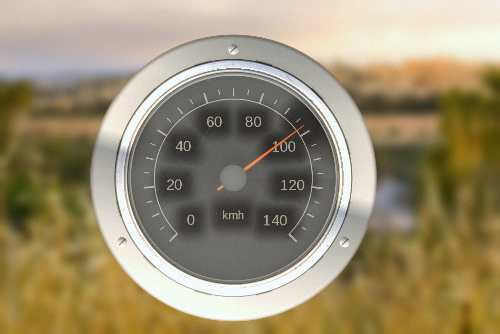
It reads 97.5,km/h
